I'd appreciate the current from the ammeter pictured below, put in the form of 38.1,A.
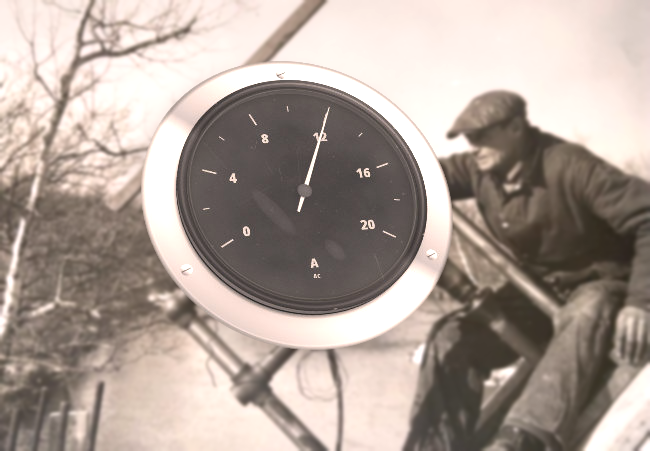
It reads 12,A
